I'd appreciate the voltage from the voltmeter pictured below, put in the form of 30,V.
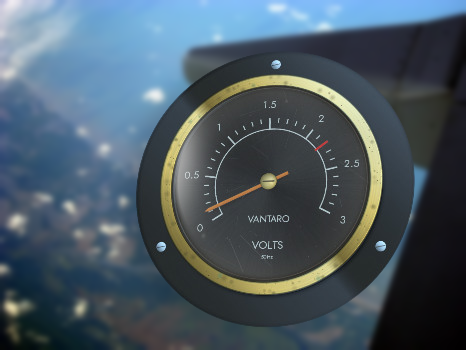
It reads 0.1,V
